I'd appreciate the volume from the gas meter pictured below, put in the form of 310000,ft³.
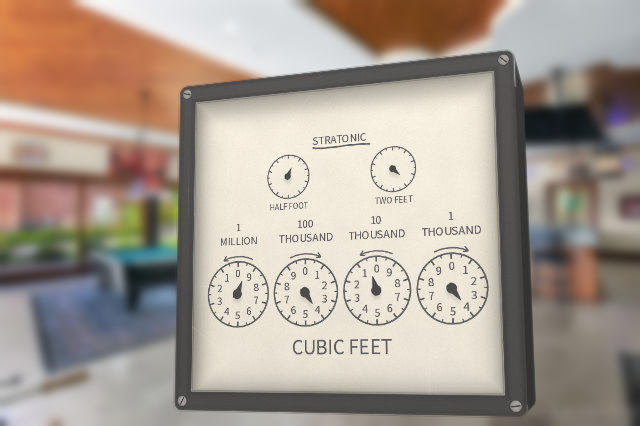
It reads 940400,ft³
